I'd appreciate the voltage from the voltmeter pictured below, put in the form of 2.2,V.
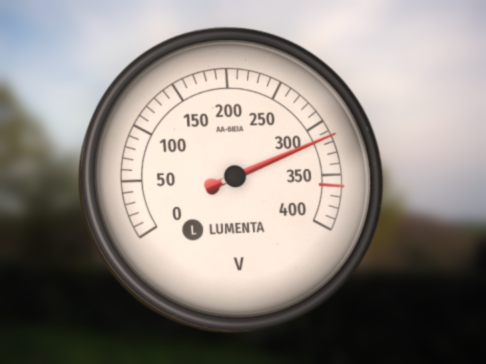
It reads 315,V
